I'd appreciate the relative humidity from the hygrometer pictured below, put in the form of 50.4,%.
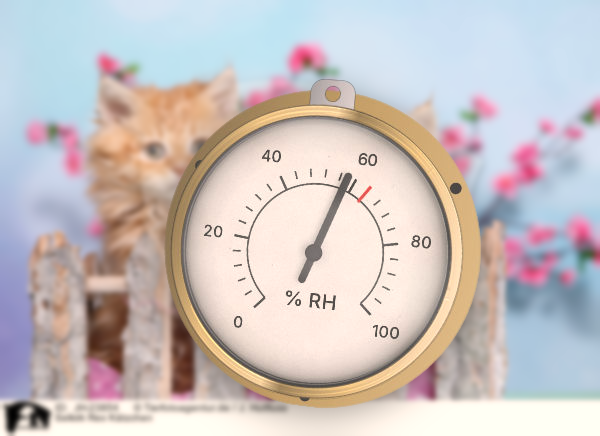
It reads 58,%
